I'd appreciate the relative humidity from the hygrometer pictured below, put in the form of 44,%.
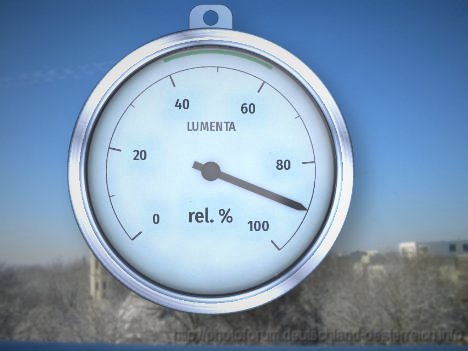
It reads 90,%
